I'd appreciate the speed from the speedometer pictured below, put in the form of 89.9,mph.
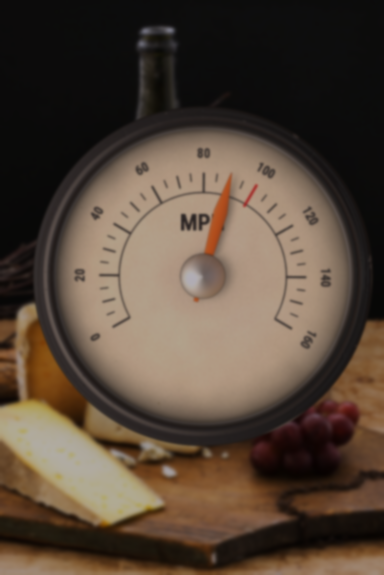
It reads 90,mph
